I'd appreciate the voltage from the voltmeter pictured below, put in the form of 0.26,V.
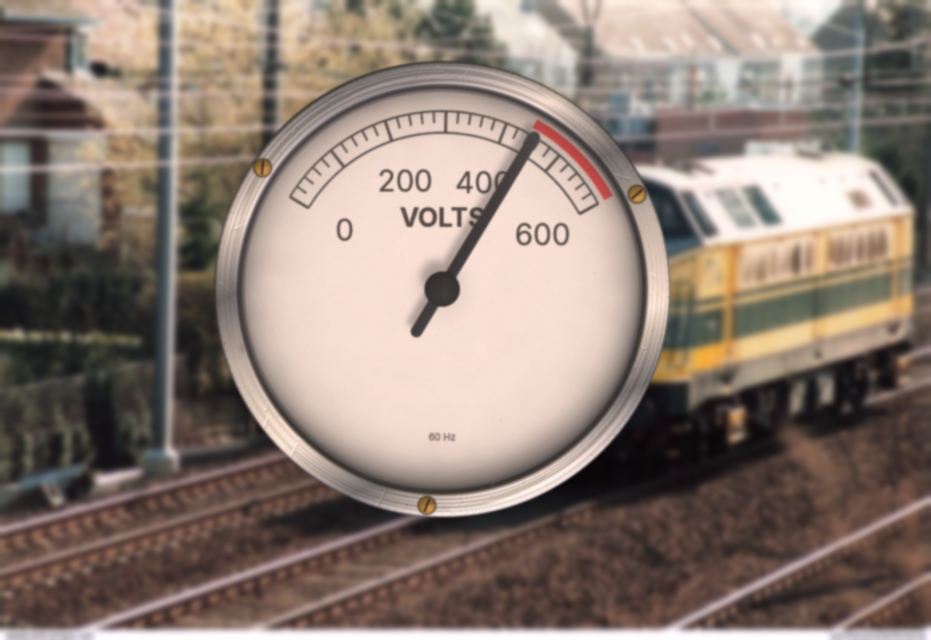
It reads 450,V
